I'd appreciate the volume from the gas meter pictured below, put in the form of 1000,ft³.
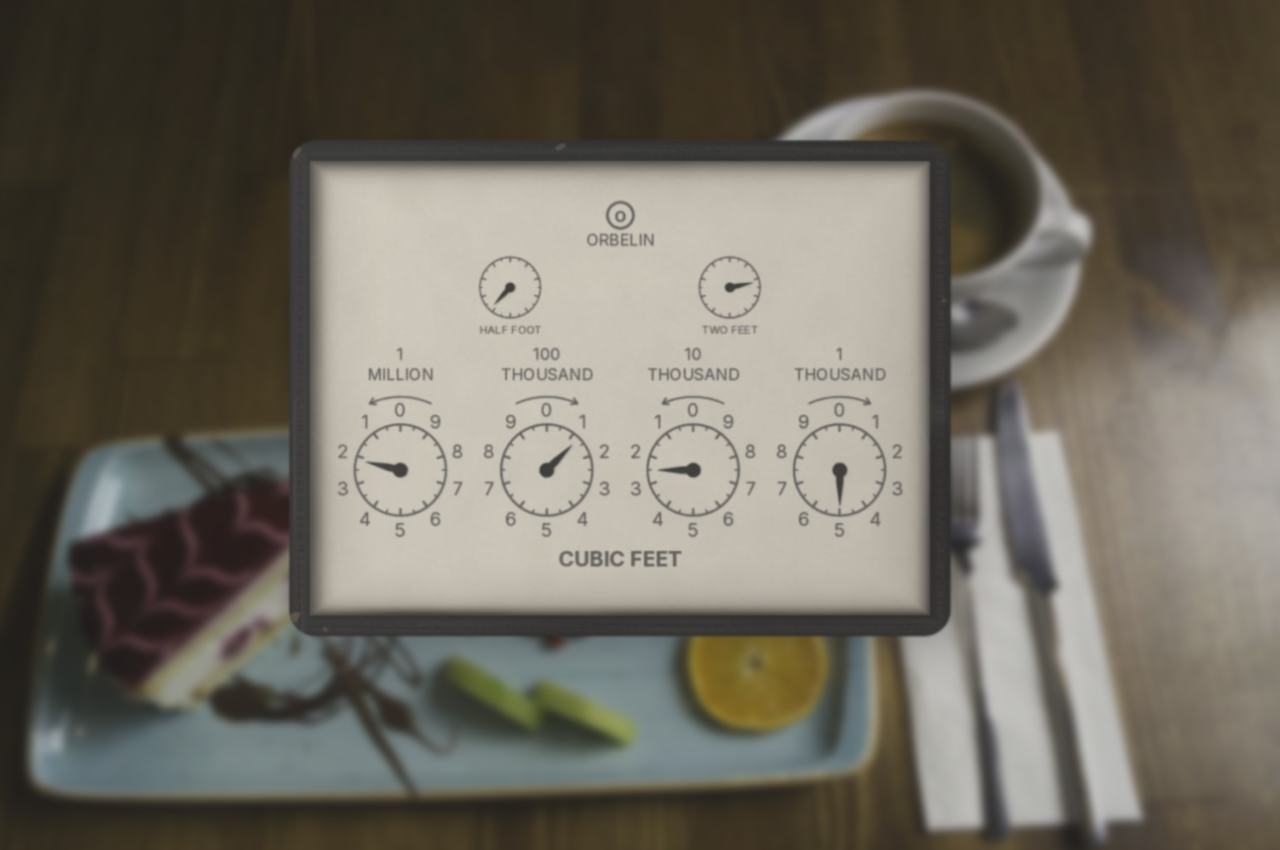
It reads 212500,ft³
